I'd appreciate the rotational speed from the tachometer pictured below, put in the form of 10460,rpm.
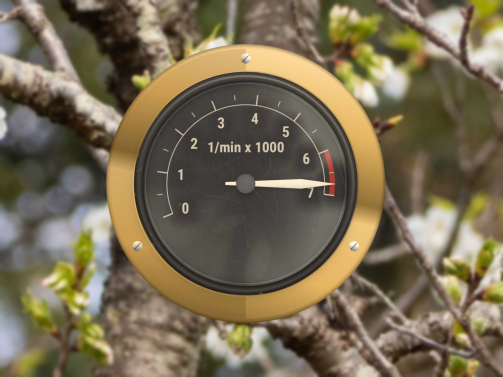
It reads 6750,rpm
